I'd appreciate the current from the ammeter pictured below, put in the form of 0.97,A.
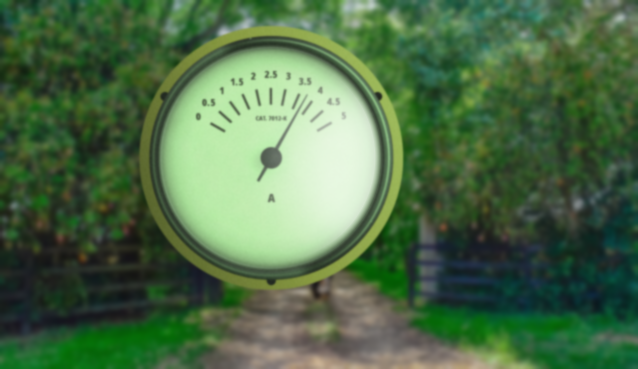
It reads 3.75,A
